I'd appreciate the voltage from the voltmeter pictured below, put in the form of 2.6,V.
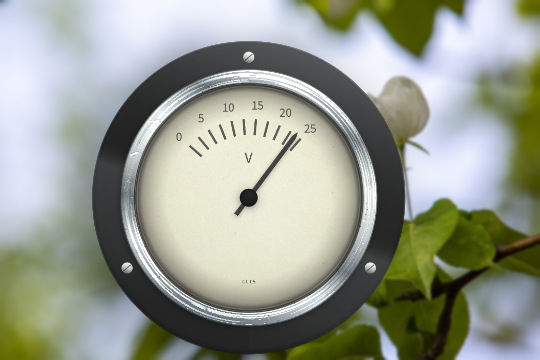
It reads 23.75,V
